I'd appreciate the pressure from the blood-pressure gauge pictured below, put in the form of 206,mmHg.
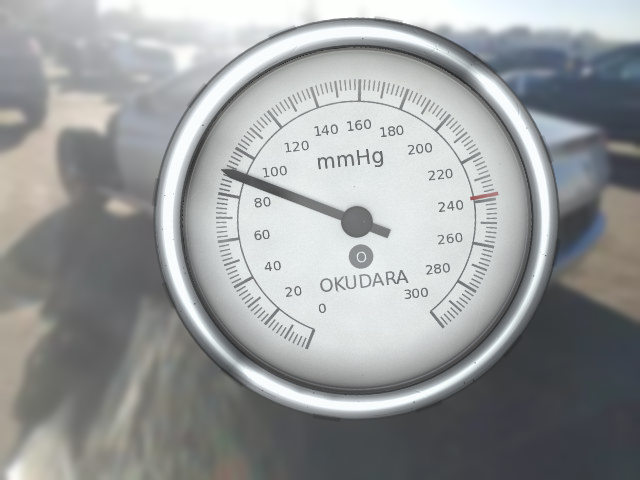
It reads 90,mmHg
